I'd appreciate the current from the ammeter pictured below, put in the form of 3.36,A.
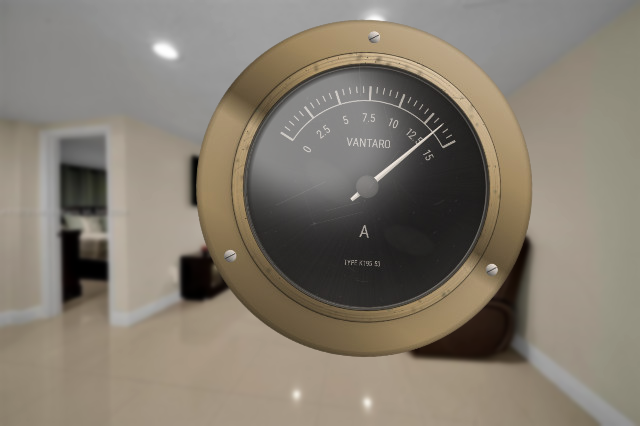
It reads 13.5,A
